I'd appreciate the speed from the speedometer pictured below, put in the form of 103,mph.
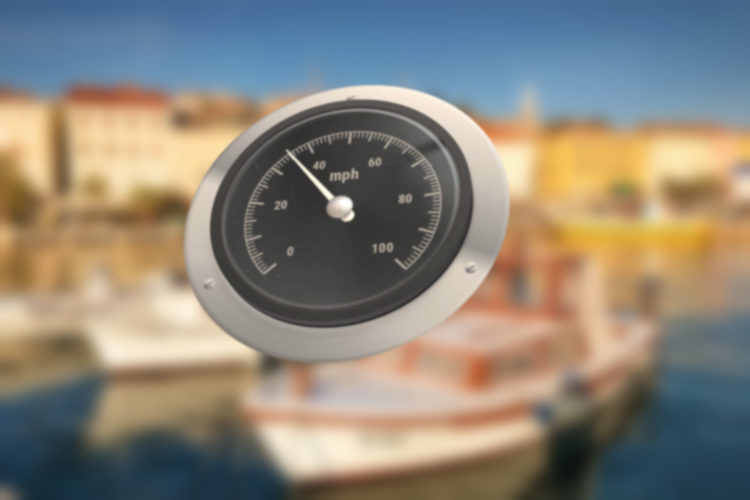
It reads 35,mph
